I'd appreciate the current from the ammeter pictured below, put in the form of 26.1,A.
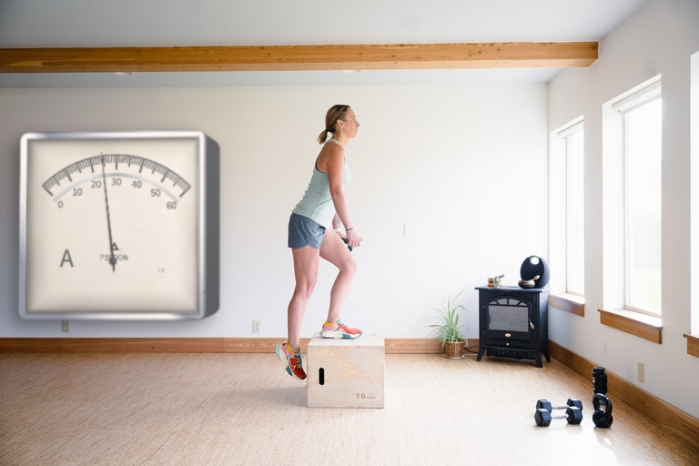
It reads 25,A
